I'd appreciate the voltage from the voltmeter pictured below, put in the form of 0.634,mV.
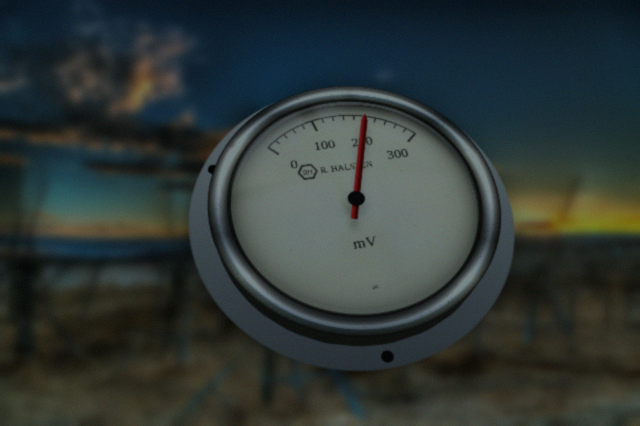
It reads 200,mV
